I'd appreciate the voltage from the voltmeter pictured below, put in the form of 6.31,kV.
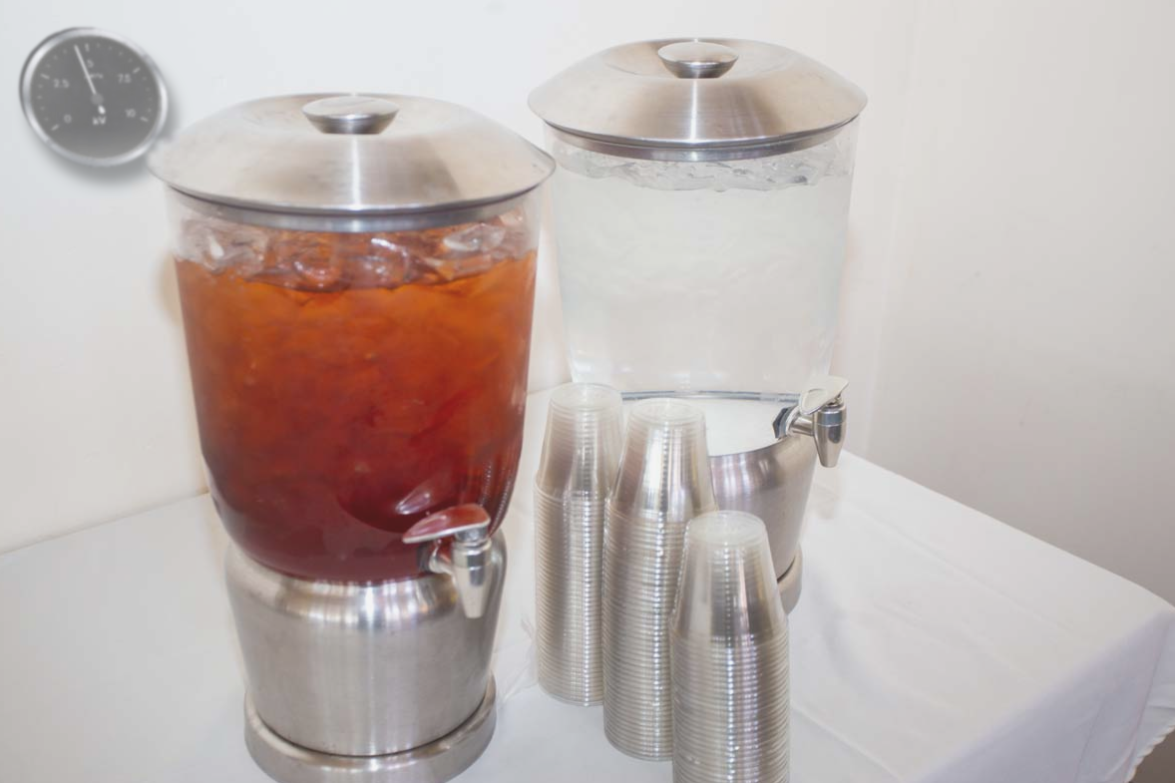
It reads 4.5,kV
